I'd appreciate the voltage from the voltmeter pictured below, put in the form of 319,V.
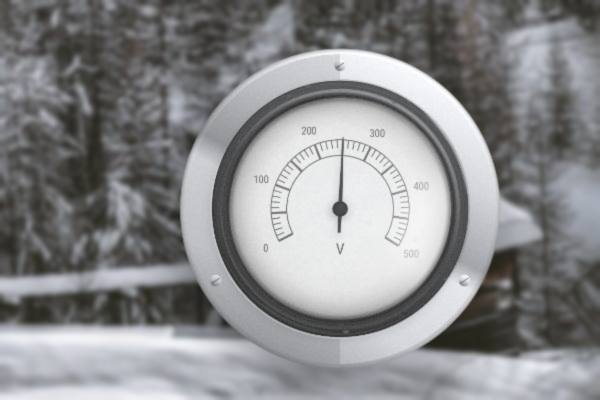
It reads 250,V
